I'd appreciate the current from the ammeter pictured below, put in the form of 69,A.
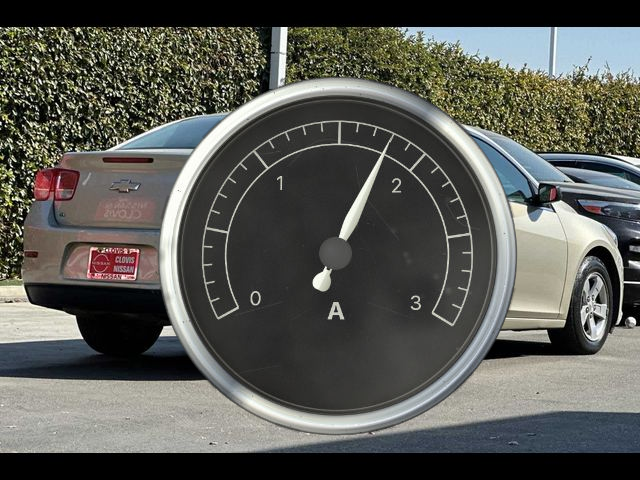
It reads 1.8,A
